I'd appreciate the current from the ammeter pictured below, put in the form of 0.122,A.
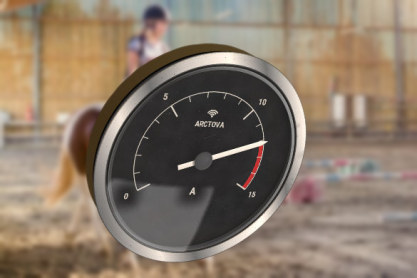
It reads 12,A
